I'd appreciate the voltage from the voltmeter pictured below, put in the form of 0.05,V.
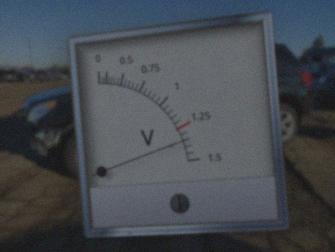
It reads 1.35,V
